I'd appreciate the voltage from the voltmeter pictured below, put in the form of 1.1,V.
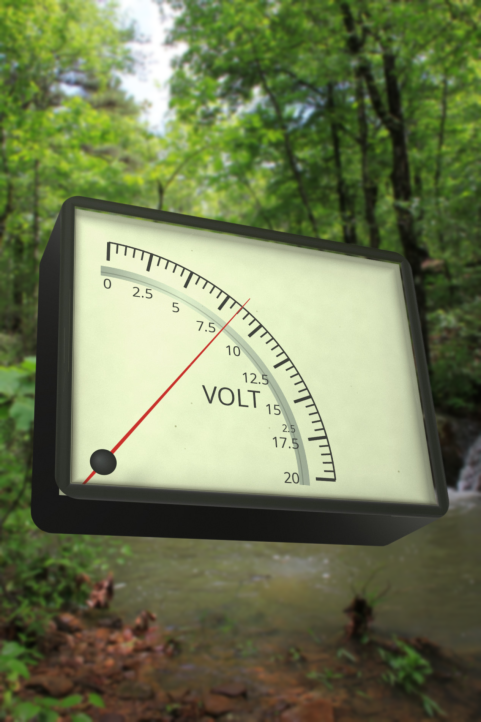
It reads 8.5,V
